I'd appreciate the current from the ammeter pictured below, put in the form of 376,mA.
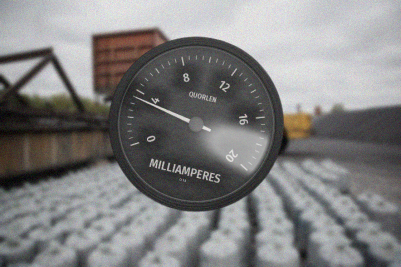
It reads 3.5,mA
